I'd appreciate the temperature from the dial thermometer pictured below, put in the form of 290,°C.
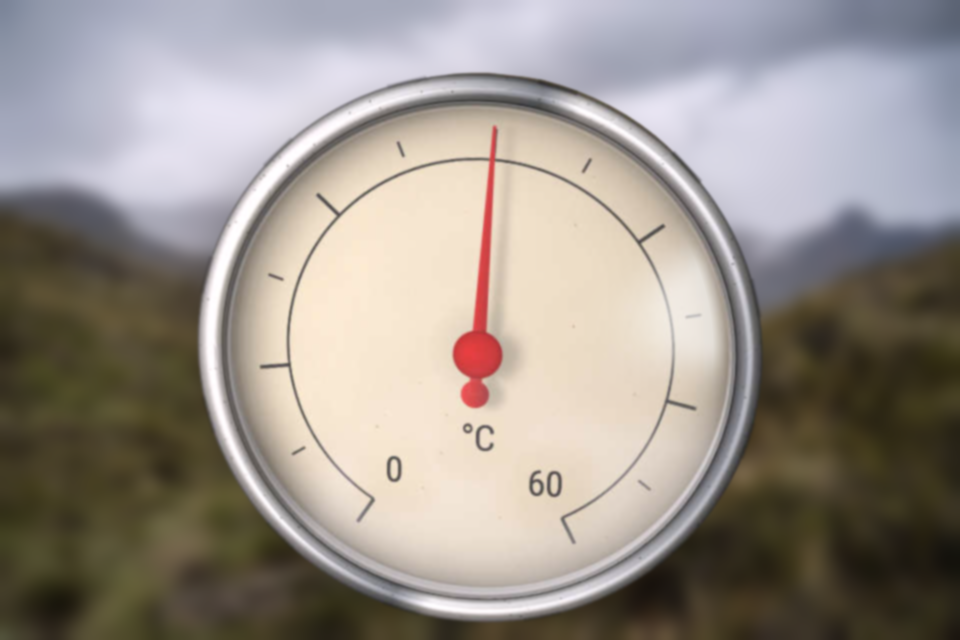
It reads 30,°C
